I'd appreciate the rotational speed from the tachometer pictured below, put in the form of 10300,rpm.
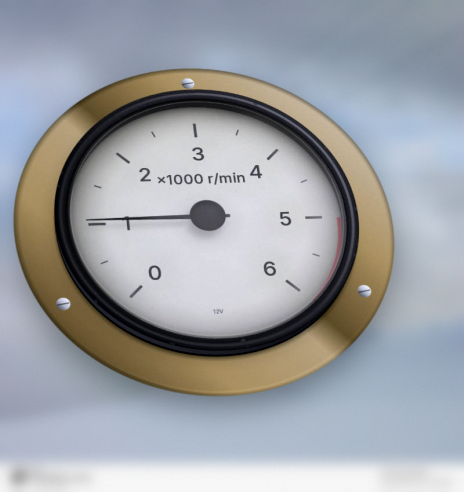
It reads 1000,rpm
